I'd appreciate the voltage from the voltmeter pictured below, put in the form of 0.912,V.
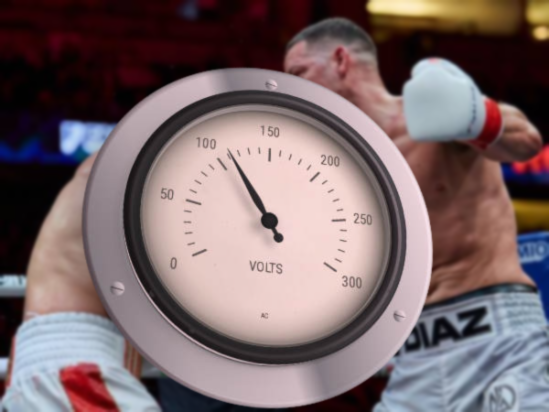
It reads 110,V
